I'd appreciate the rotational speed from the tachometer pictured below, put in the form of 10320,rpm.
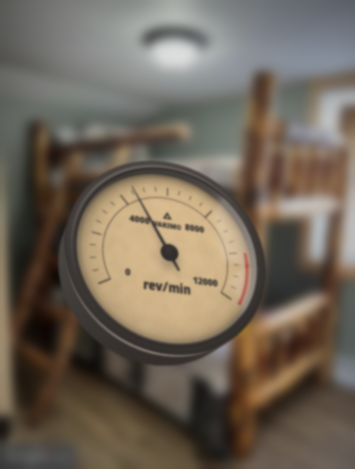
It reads 4500,rpm
